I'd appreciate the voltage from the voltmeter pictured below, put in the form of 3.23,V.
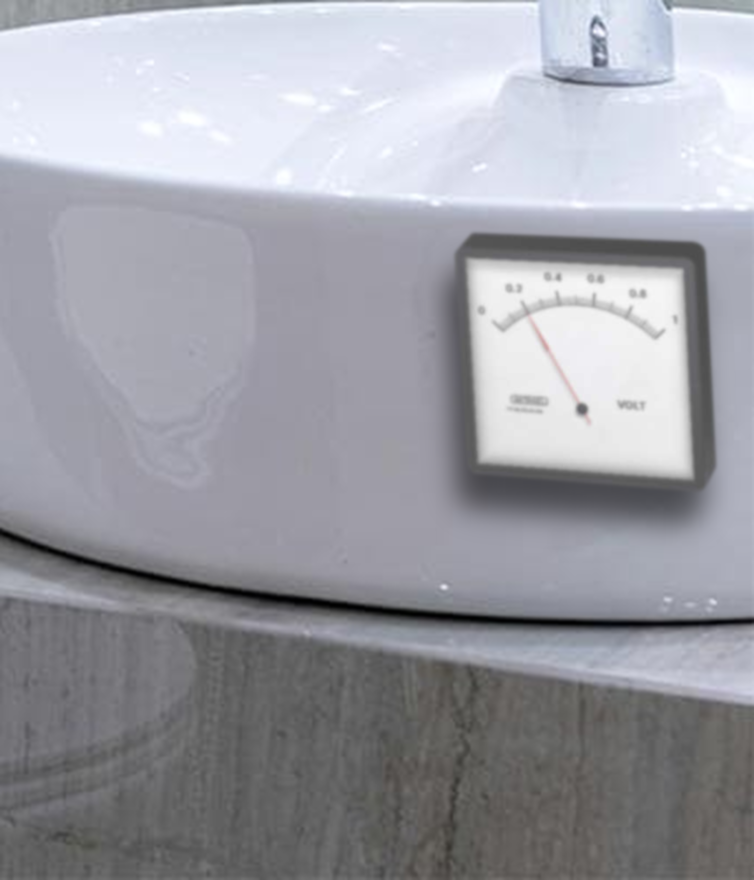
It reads 0.2,V
